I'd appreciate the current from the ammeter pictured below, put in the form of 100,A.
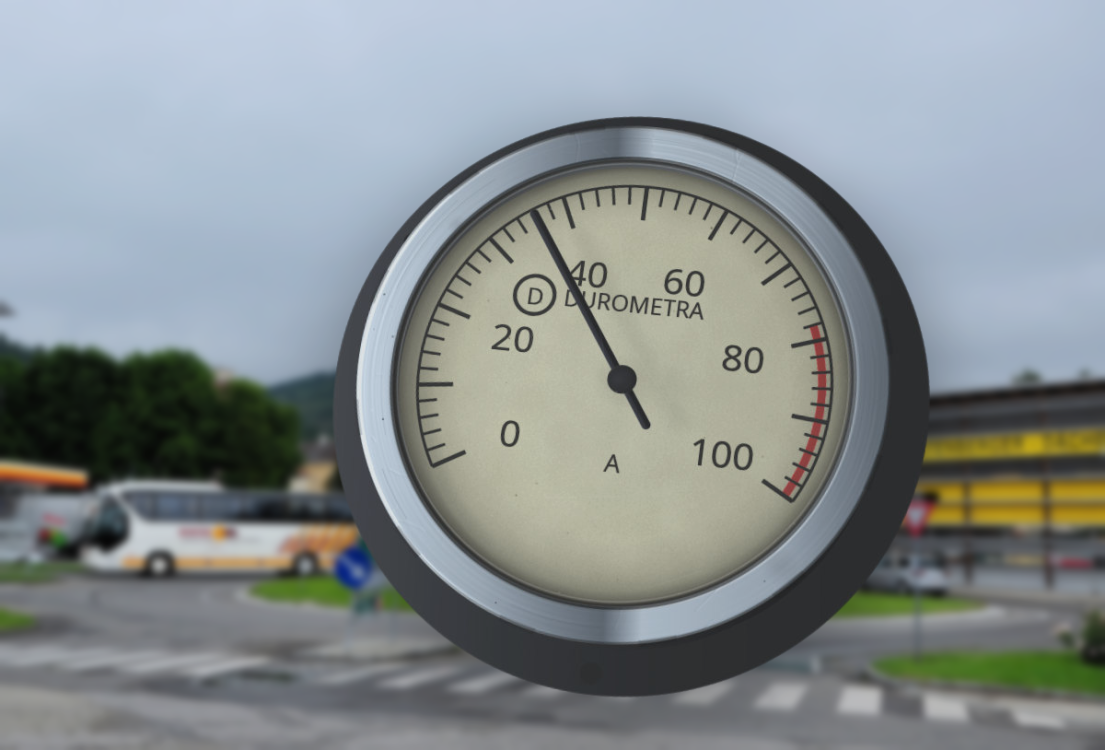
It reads 36,A
